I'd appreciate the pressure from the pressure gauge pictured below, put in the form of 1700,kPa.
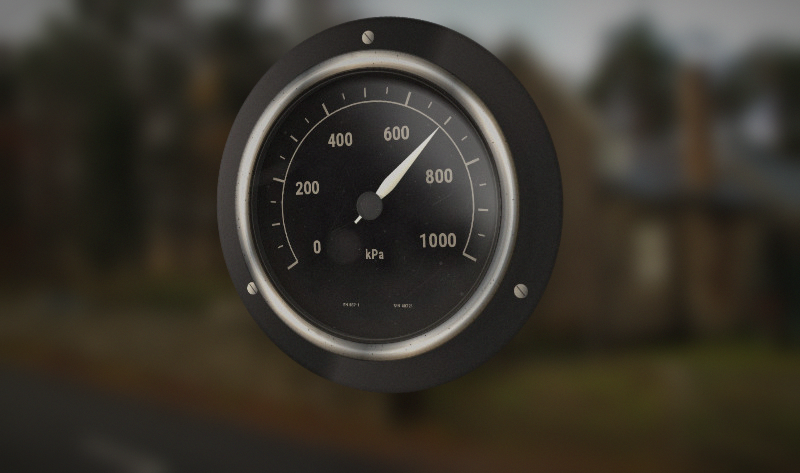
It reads 700,kPa
